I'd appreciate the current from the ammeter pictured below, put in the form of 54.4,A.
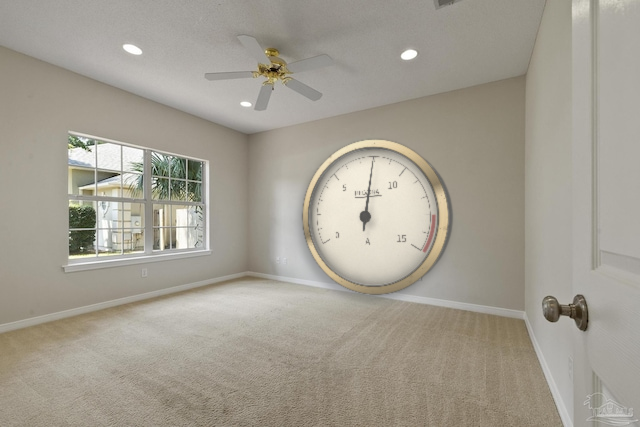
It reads 8,A
